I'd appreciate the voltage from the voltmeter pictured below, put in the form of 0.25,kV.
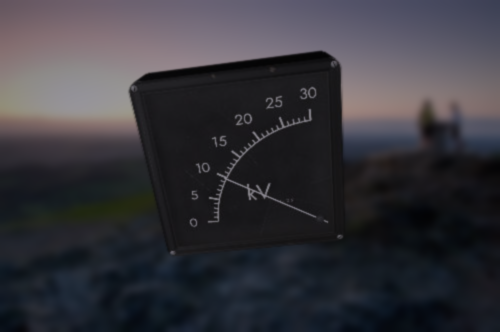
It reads 10,kV
